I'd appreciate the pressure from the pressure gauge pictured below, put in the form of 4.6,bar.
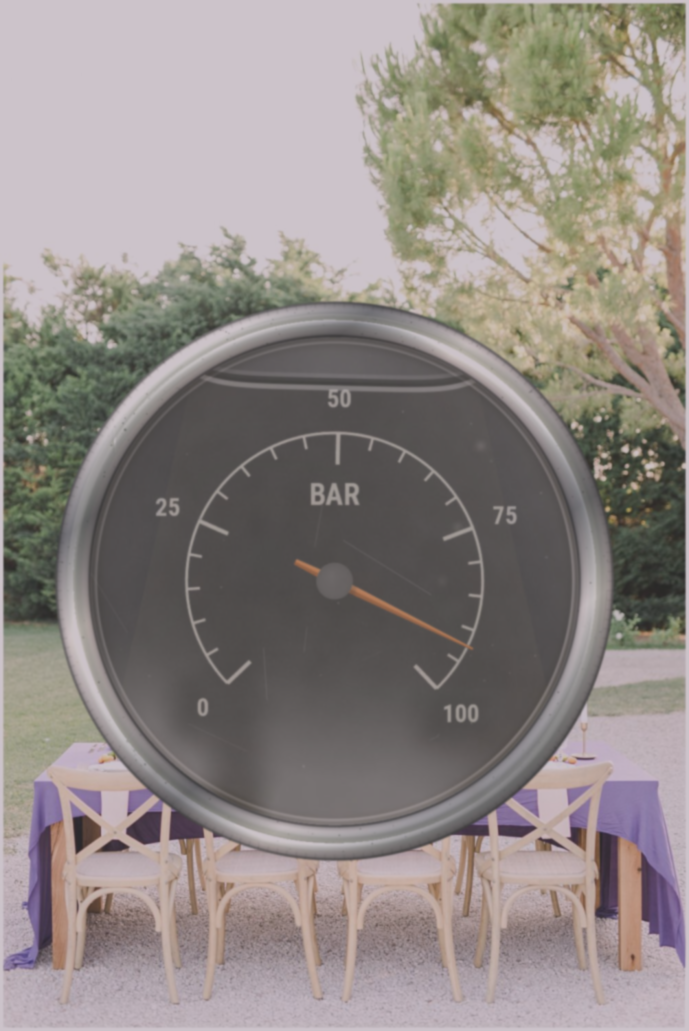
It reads 92.5,bar
